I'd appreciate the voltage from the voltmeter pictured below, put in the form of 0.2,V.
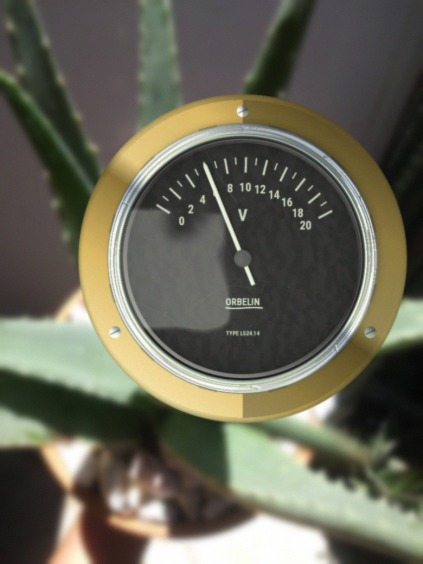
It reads 6,V
